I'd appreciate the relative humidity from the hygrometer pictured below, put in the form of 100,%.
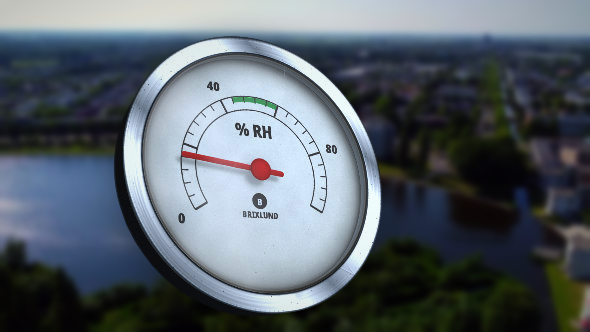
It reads 16,%
